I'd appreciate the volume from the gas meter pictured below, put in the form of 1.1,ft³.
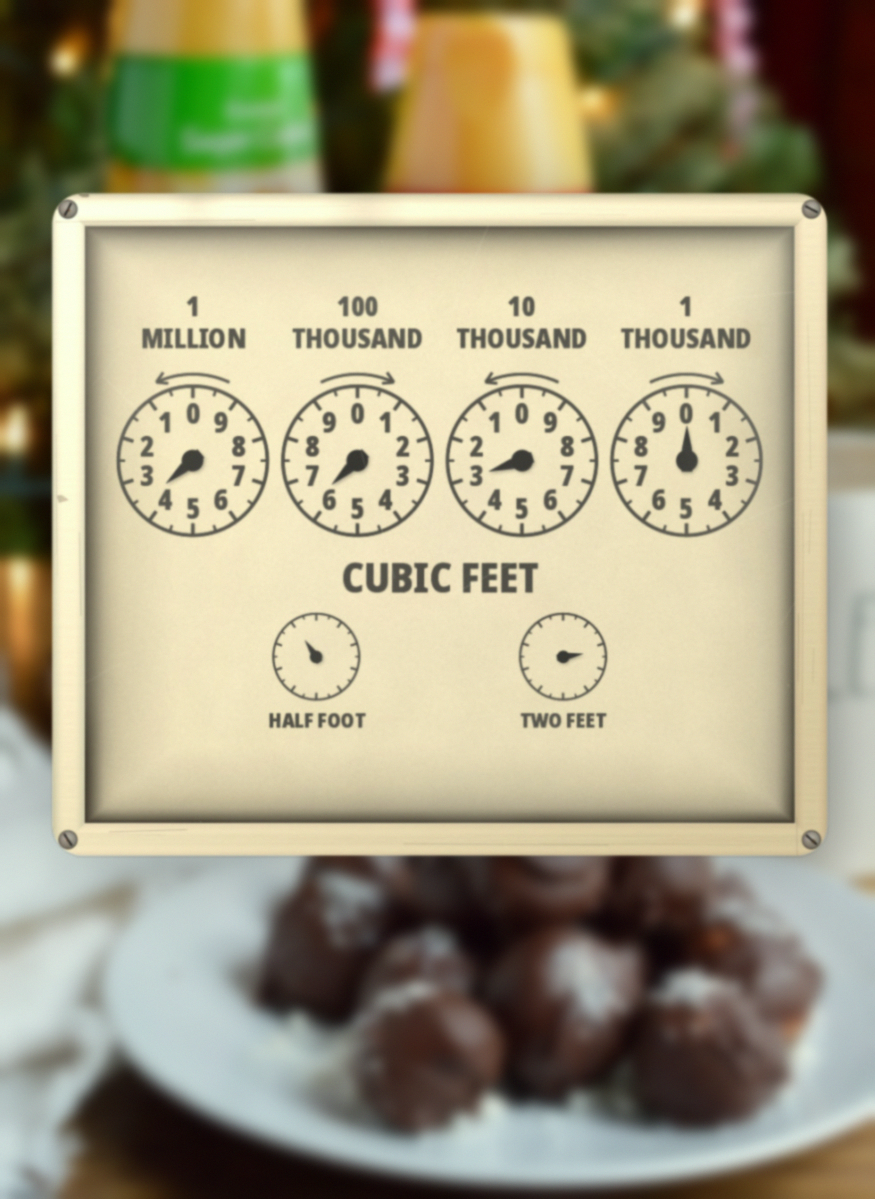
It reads 363000,ft³
